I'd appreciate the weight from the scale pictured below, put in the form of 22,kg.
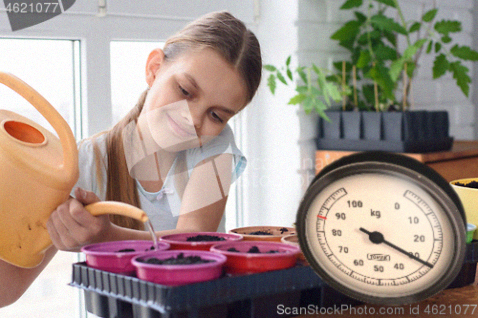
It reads 30,kg
